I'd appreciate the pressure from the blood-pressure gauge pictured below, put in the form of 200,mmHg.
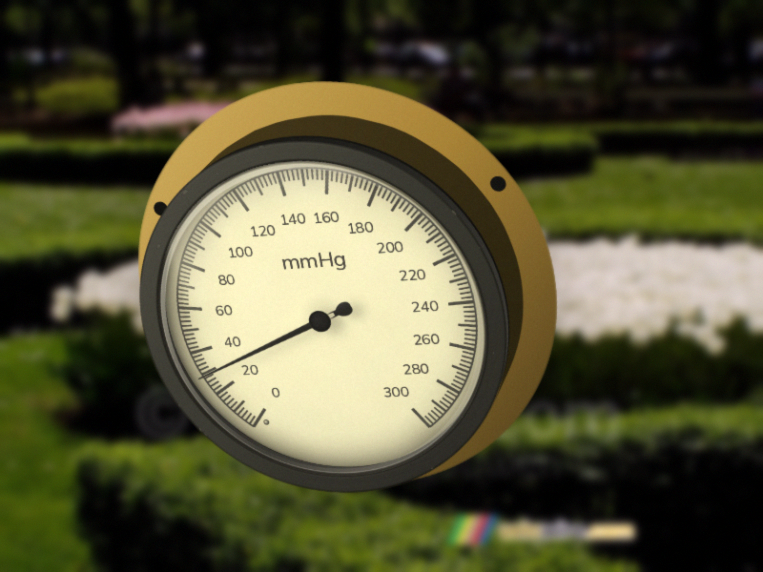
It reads 30,mmHg
